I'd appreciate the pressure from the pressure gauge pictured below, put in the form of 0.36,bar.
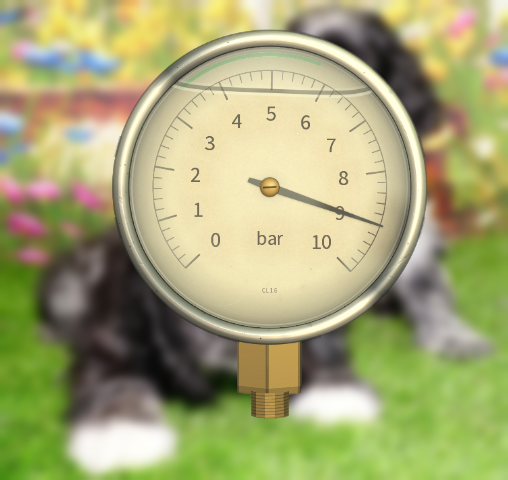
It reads 9,bar
